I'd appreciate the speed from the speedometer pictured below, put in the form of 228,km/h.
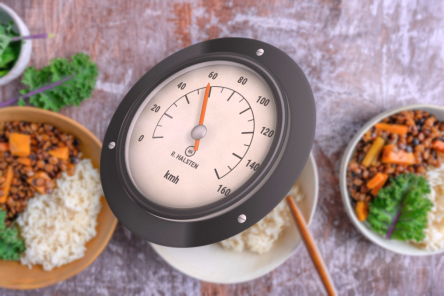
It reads 60,km/h
